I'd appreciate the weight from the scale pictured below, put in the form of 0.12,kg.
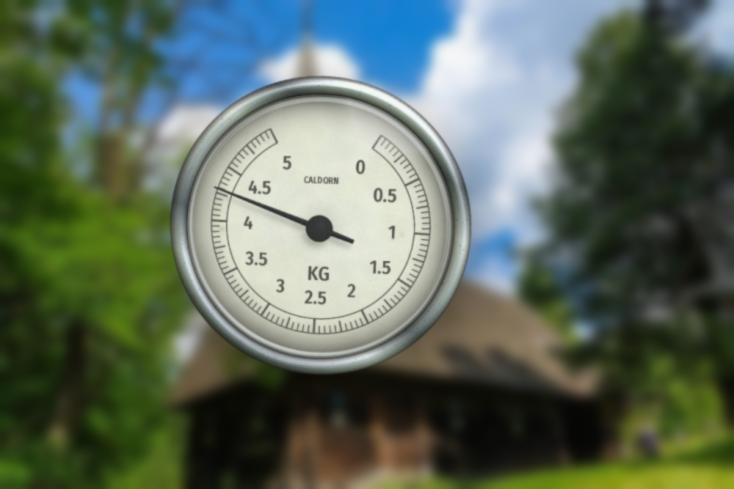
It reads 4.3,kg
